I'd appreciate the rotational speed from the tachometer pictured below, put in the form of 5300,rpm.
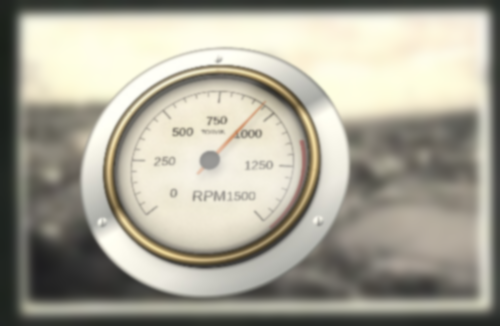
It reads 950,rpm
